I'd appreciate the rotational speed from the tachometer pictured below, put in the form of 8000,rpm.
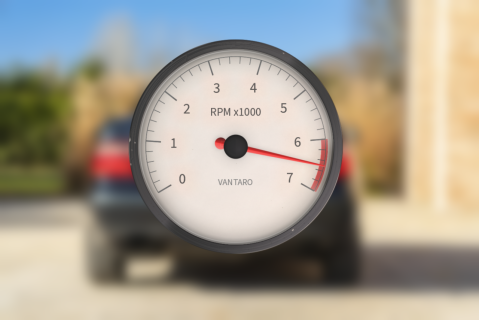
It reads 6500,rpm
